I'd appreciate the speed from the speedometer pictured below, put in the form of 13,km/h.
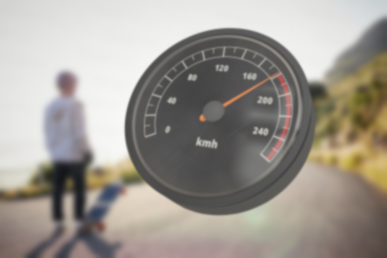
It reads 180,km/h
